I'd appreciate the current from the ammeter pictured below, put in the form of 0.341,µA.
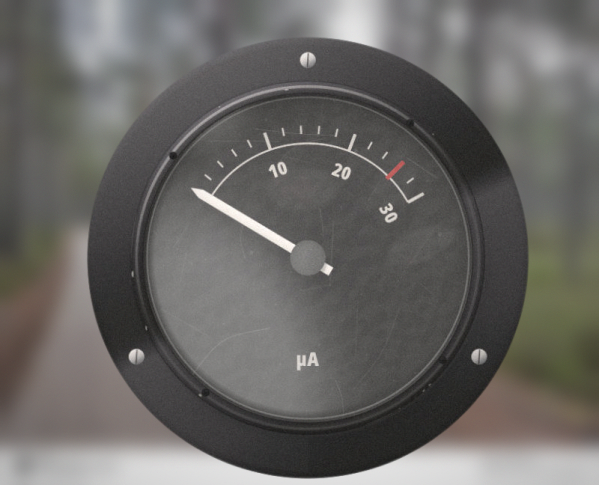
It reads 0,µA
